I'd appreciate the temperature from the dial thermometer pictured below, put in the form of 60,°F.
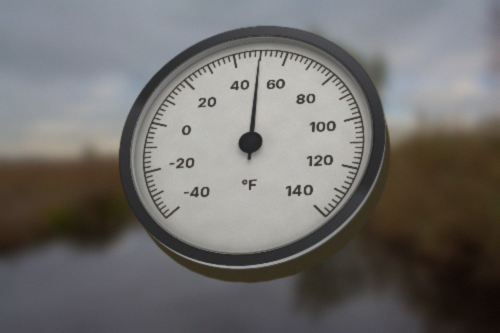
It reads 50,°F
